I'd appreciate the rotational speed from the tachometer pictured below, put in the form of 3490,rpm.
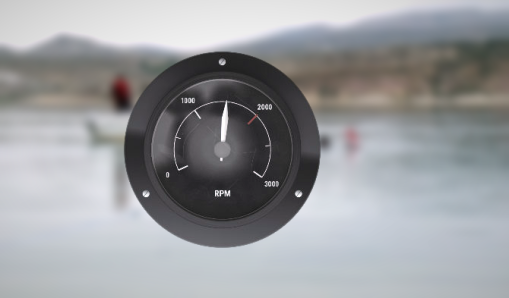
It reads 1500,rpm
